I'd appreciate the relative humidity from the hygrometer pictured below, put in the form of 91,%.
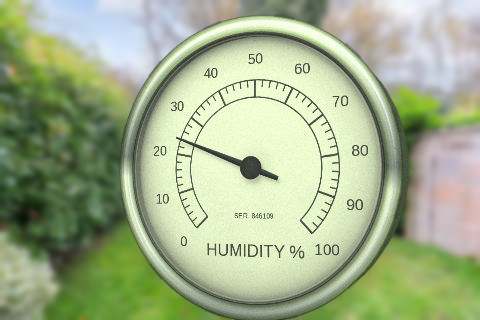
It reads 24,%
